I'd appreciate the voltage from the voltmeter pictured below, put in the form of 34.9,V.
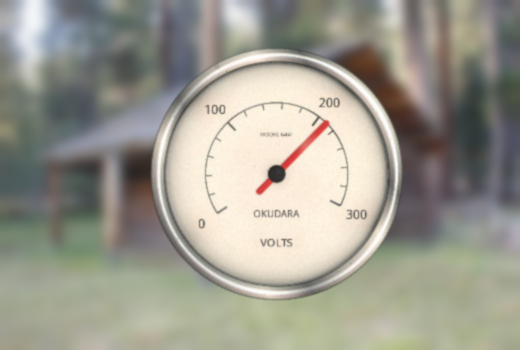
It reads 210,V
